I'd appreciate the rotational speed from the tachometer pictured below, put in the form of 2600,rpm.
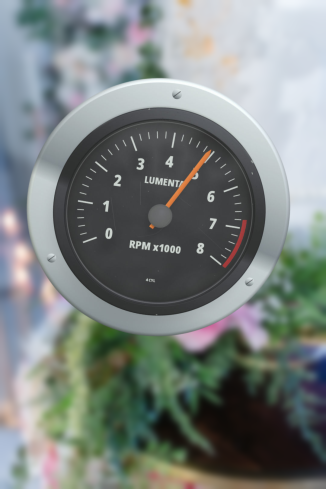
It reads 4900,rpm
